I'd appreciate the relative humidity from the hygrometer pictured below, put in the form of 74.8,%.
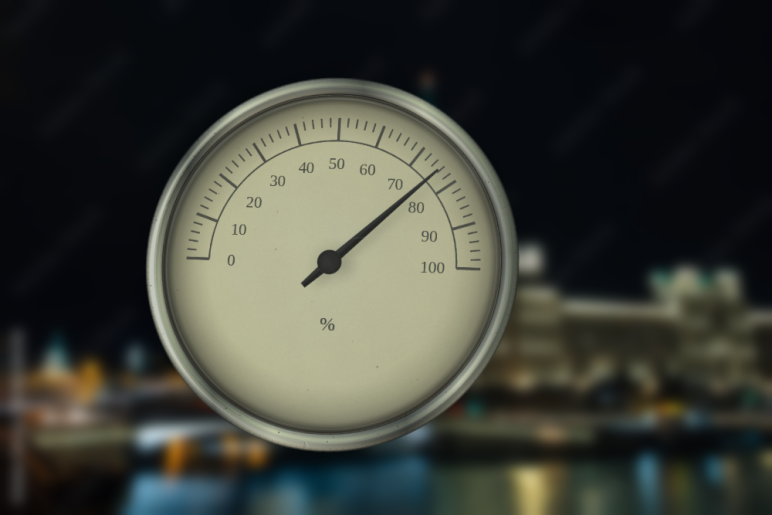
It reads 76,%
